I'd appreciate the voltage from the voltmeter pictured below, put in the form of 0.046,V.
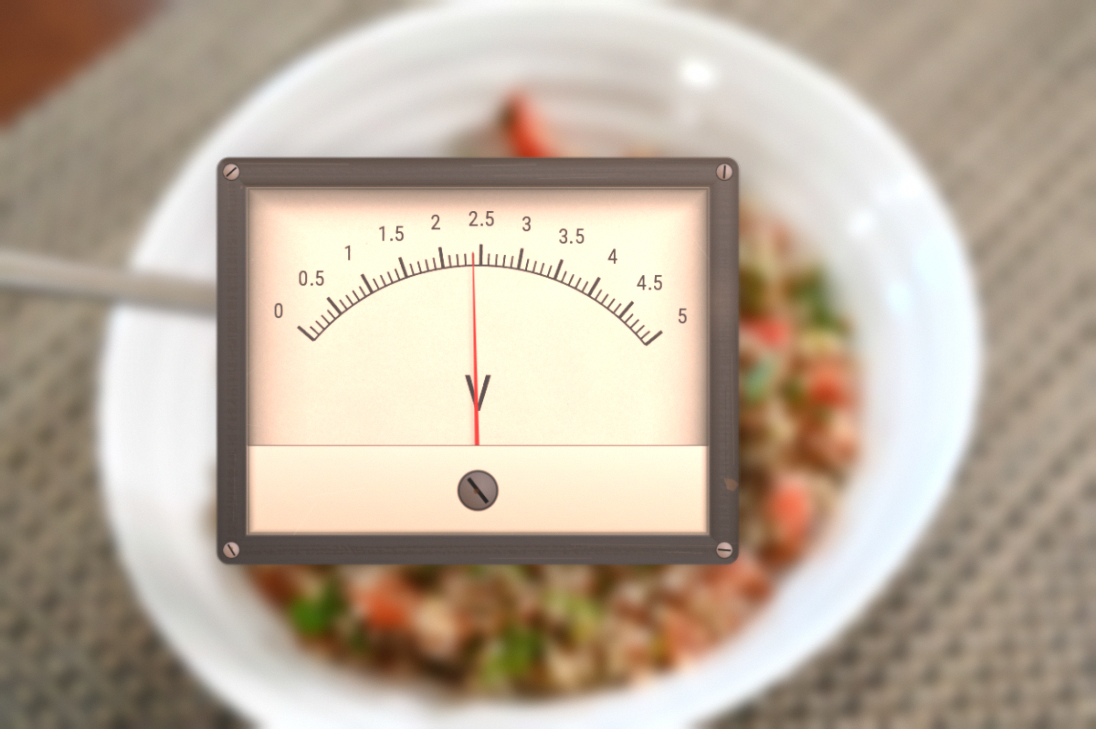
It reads 2.4,V
